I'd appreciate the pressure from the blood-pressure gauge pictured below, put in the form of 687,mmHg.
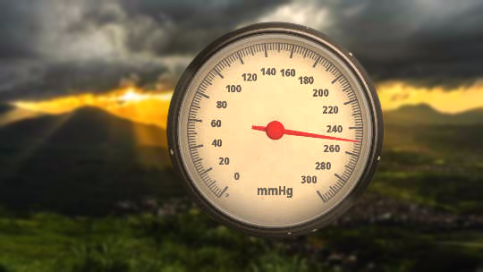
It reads 250,mmHg
